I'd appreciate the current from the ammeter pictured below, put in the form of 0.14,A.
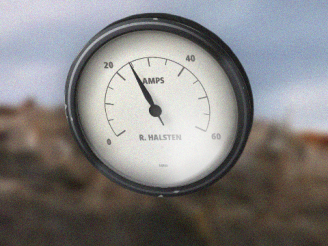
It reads 25,A
